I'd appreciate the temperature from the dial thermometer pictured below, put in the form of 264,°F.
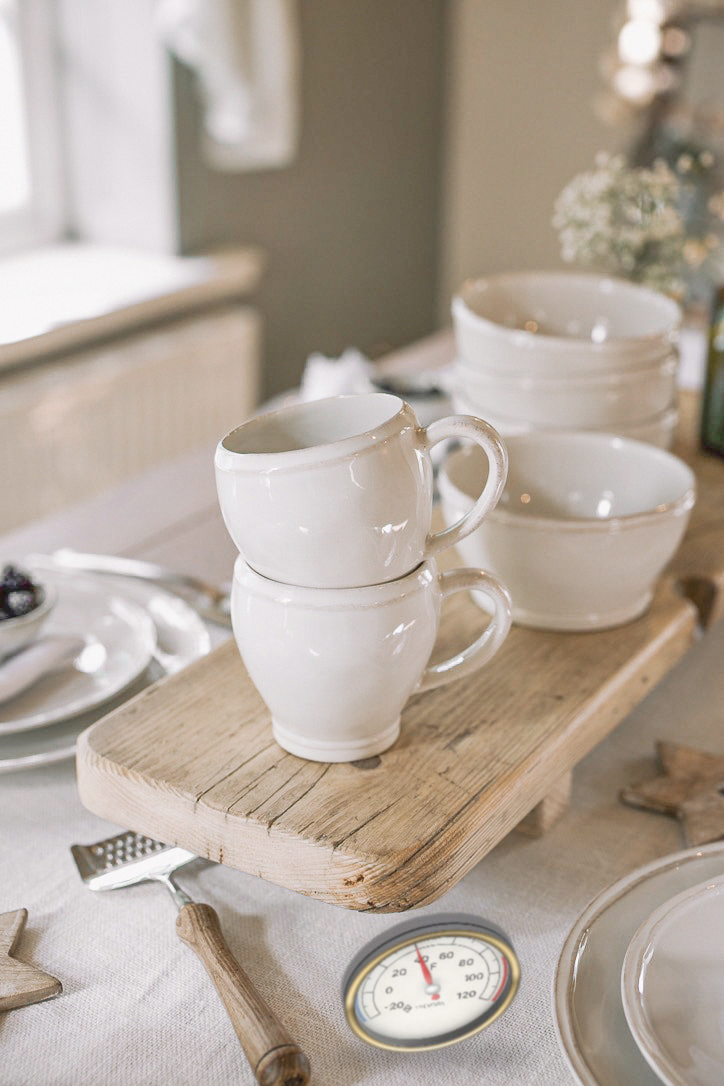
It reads 40,°F
